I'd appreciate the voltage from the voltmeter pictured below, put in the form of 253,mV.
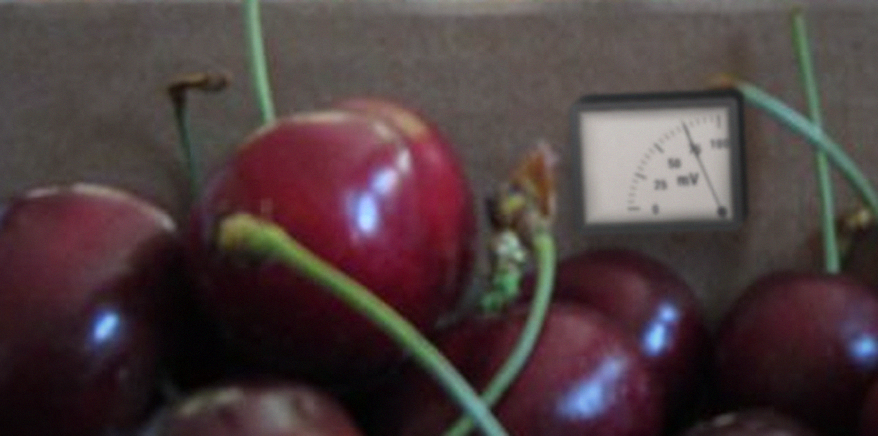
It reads 75,mV
